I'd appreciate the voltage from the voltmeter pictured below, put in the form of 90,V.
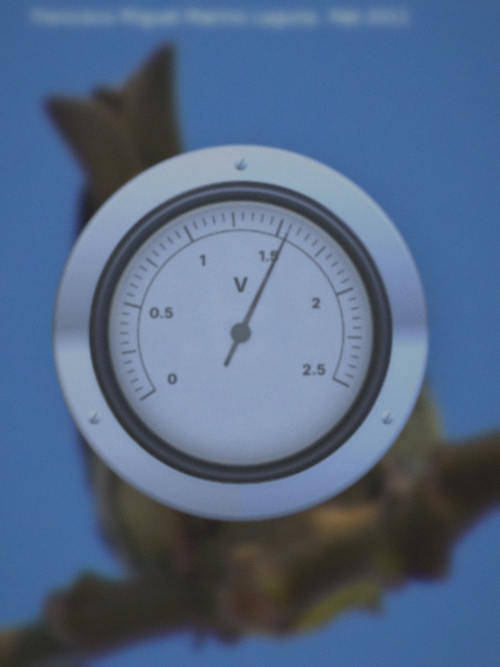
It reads 1.55,V
